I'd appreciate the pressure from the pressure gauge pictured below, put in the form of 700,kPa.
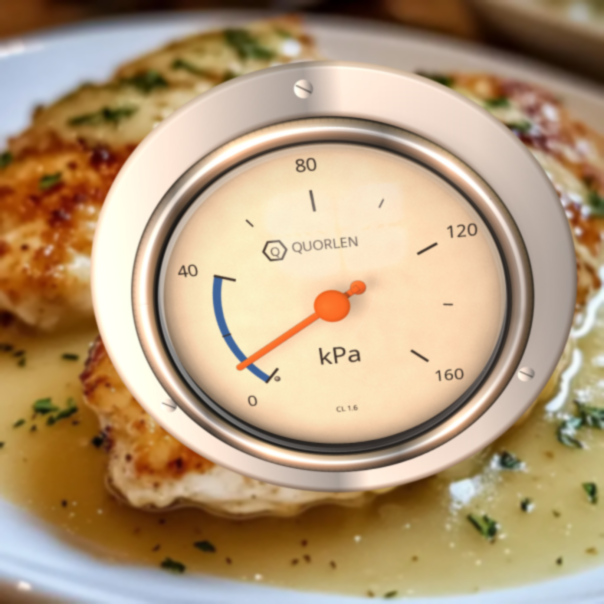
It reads 10,kPa
